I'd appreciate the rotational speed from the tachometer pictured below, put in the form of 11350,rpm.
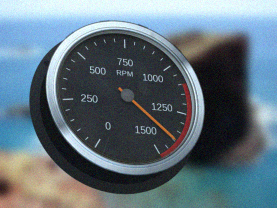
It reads 1400,rpm
